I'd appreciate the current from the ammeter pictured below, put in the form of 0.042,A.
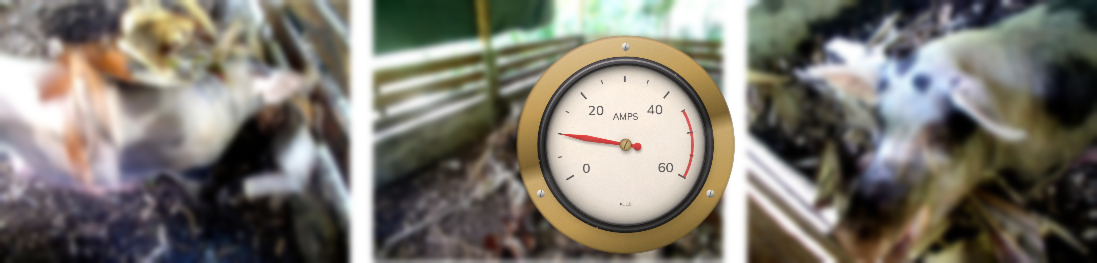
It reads 10,A
